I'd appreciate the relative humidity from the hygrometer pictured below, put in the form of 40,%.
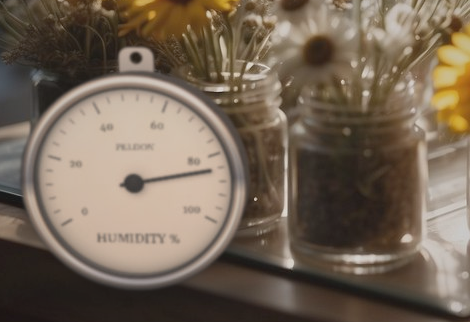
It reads 84,%
